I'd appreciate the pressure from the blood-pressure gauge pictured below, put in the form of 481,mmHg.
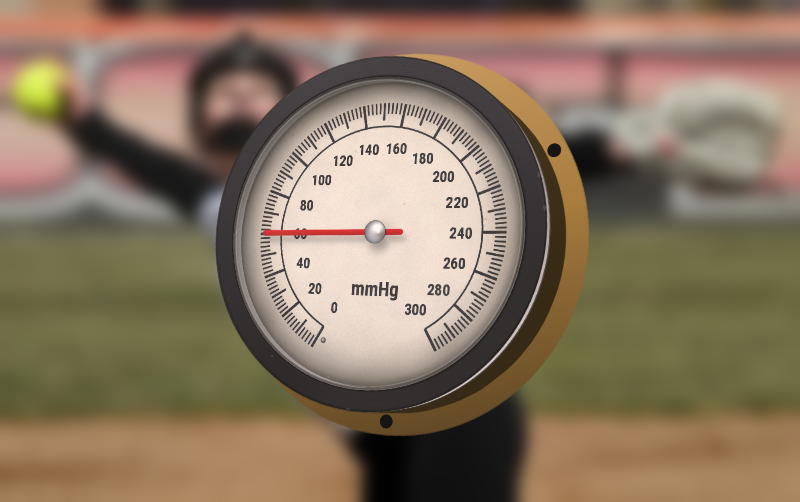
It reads 60,mmHg
